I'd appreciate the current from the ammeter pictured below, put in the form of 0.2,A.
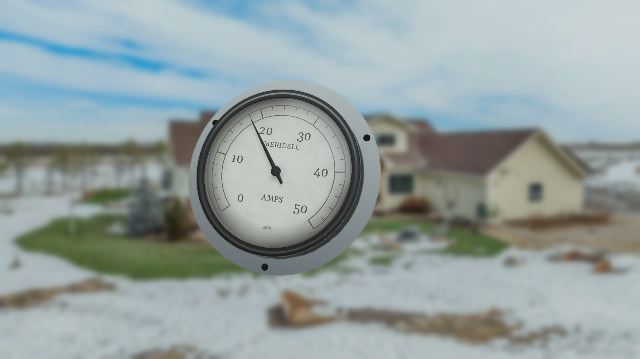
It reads 18,A
